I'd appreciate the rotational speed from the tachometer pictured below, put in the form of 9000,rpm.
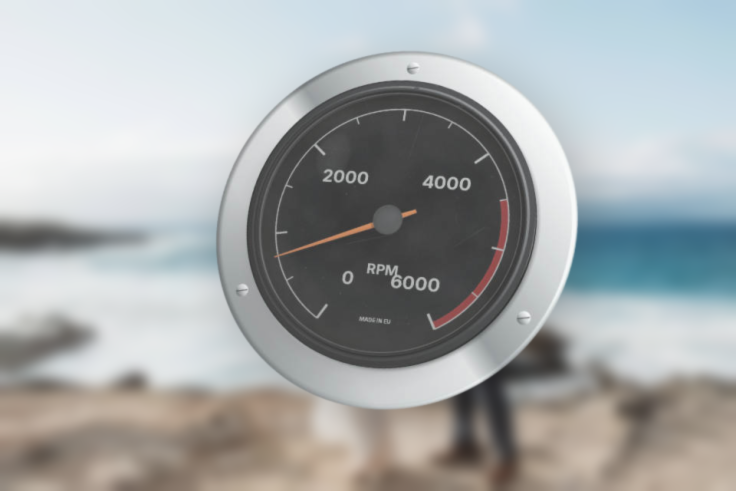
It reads 750,rpm
